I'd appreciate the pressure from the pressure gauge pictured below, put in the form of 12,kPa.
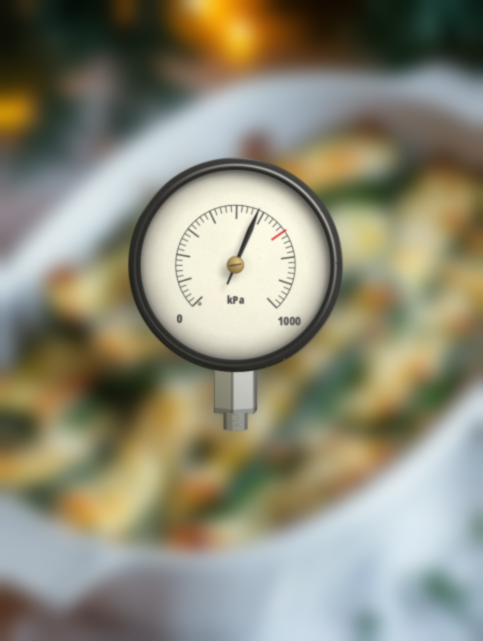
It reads 580,kPa
